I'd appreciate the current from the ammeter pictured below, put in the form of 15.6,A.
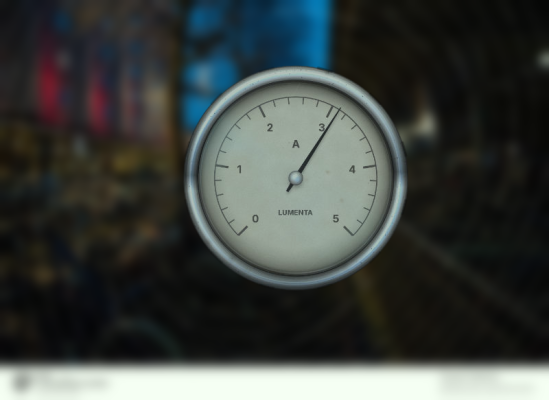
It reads 3.1,A
